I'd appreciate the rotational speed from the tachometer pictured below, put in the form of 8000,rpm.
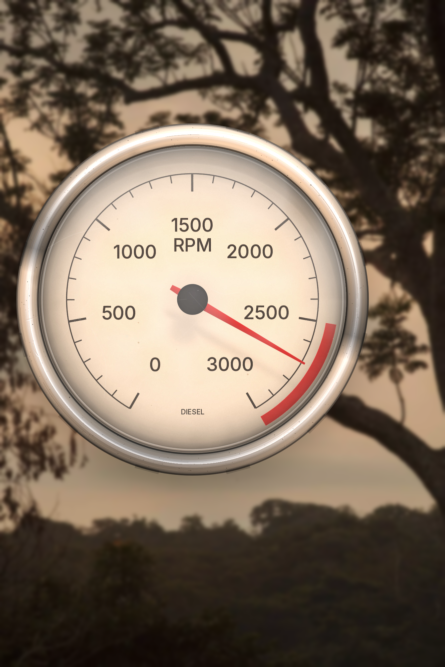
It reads 2700,rpm
